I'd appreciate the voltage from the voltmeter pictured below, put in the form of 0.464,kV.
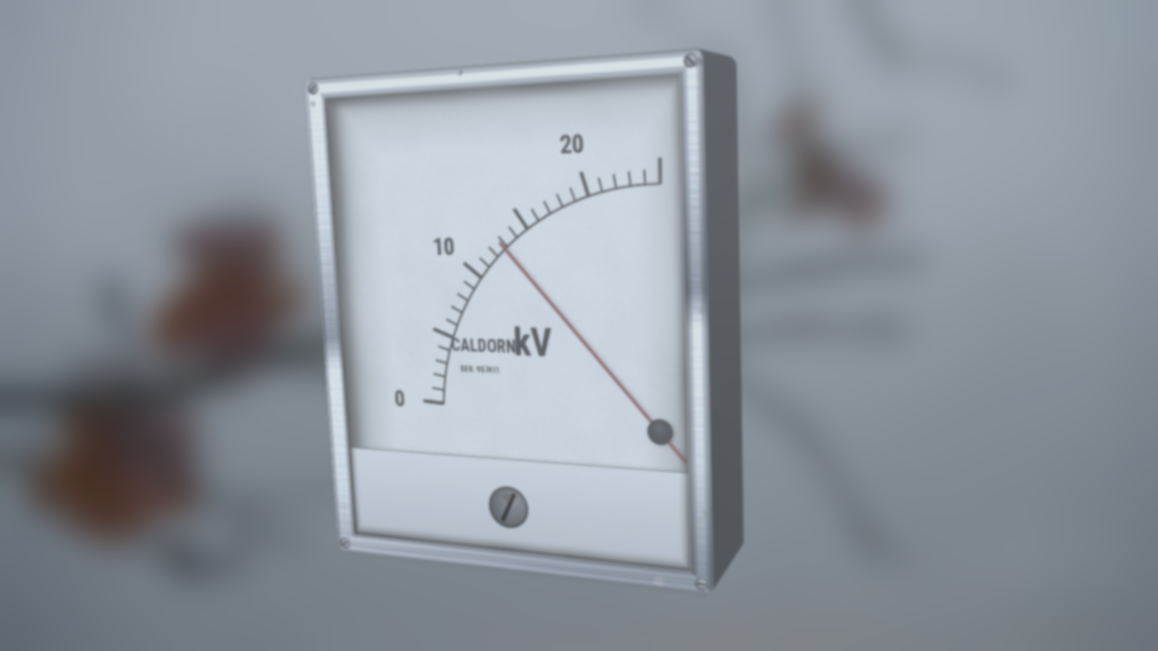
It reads 13,kV
